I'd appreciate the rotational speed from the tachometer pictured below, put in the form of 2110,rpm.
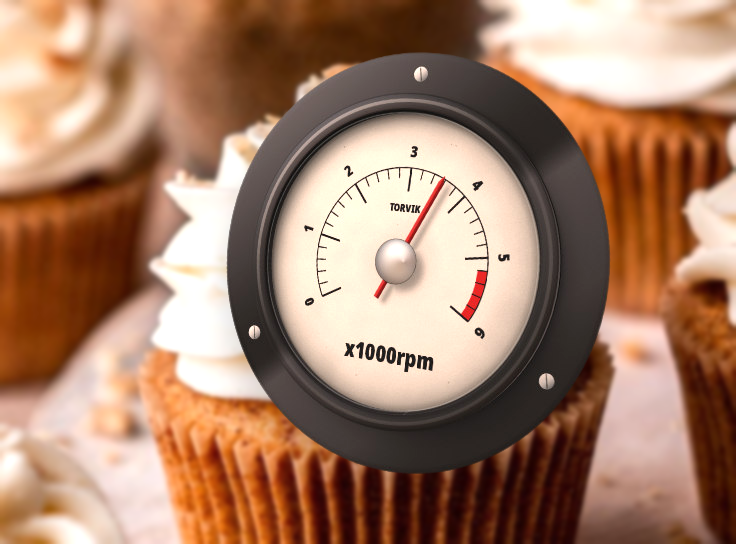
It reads 3600,rpm
